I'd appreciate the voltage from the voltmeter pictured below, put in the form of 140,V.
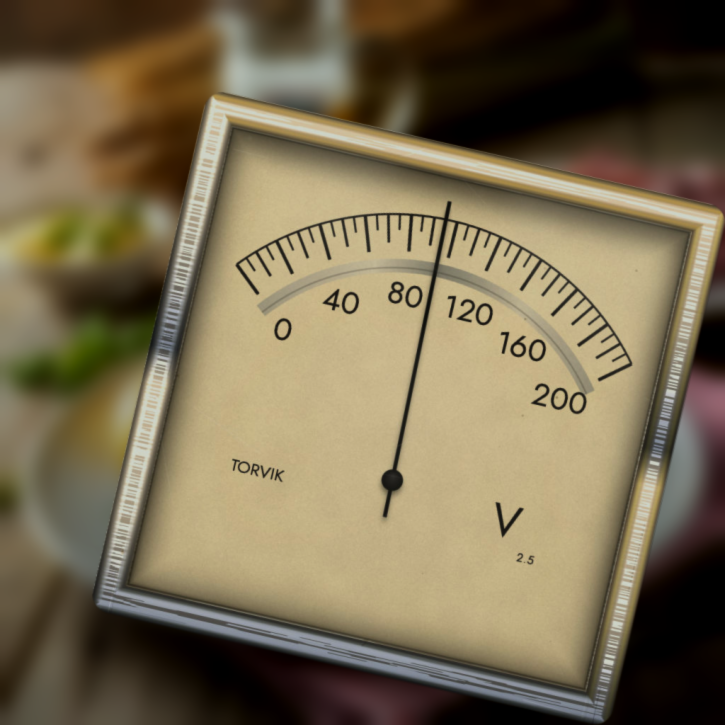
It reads 95,V
